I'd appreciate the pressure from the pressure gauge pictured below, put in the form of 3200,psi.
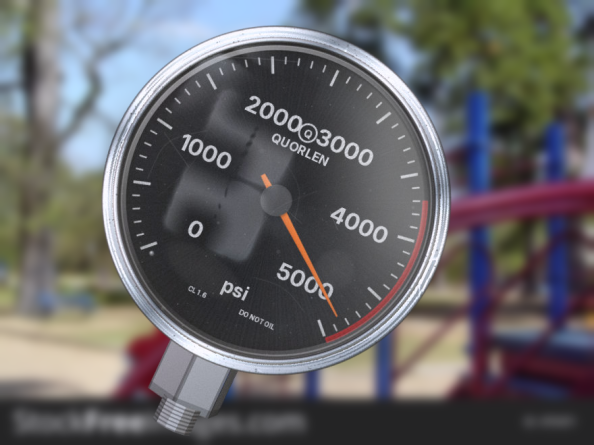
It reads 4850,psi
